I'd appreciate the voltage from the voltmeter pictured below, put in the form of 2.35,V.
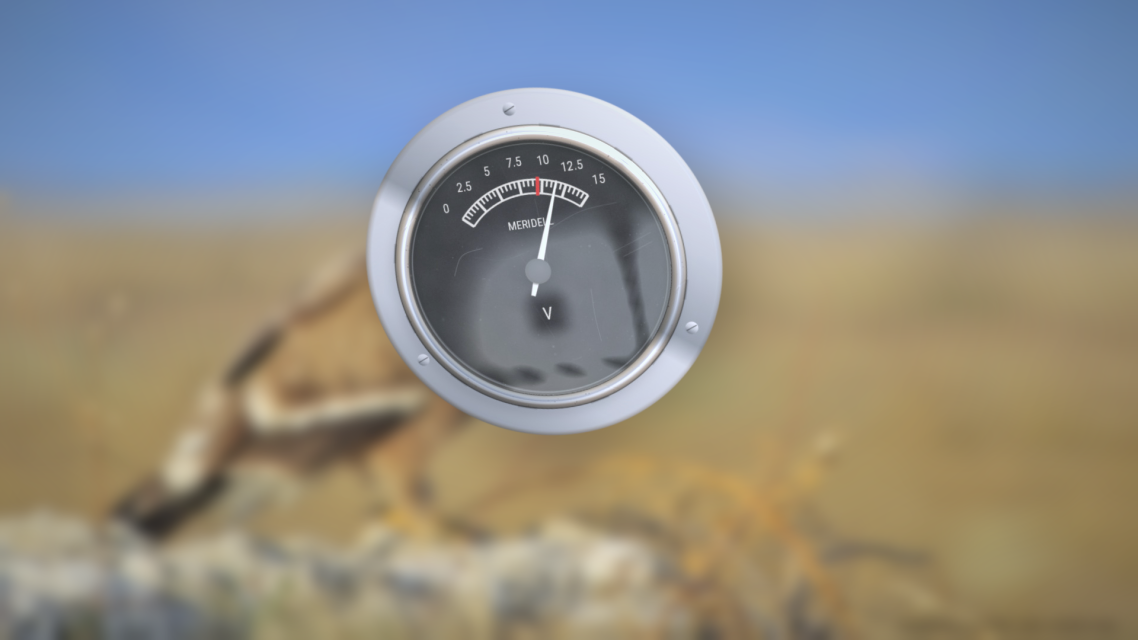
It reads 11.5,V
